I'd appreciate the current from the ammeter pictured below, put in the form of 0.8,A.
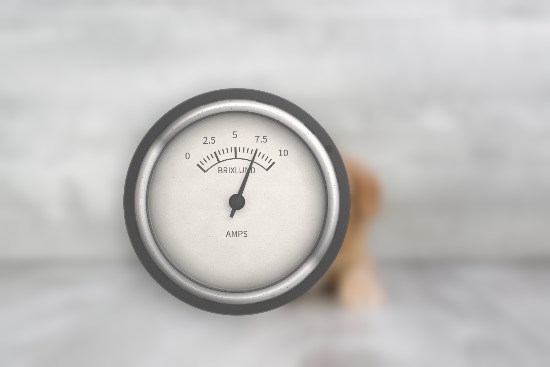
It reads 7.5,A
